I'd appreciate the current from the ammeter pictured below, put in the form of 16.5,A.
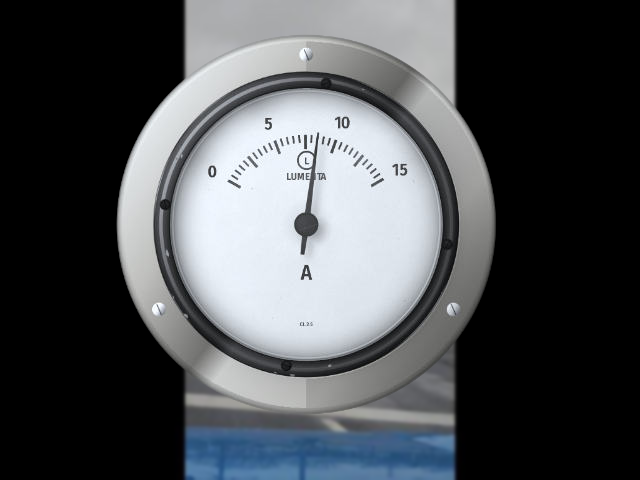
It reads 8.5,A
